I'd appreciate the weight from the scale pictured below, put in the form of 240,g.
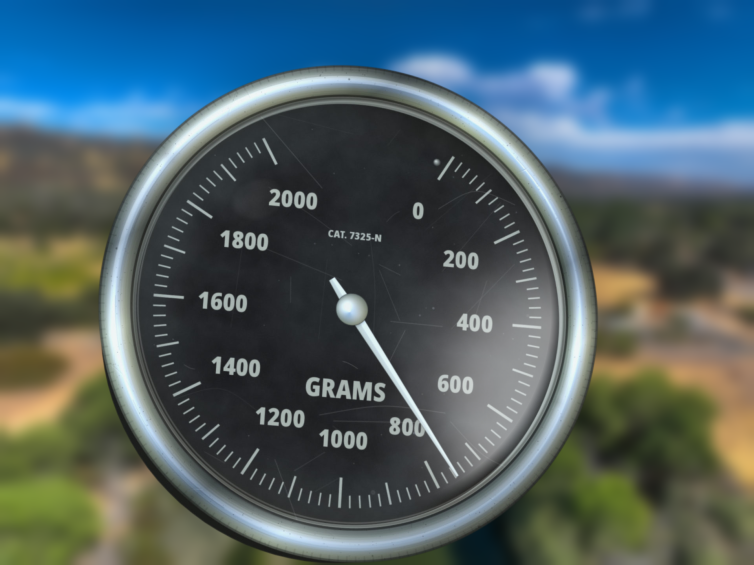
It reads 760,g
